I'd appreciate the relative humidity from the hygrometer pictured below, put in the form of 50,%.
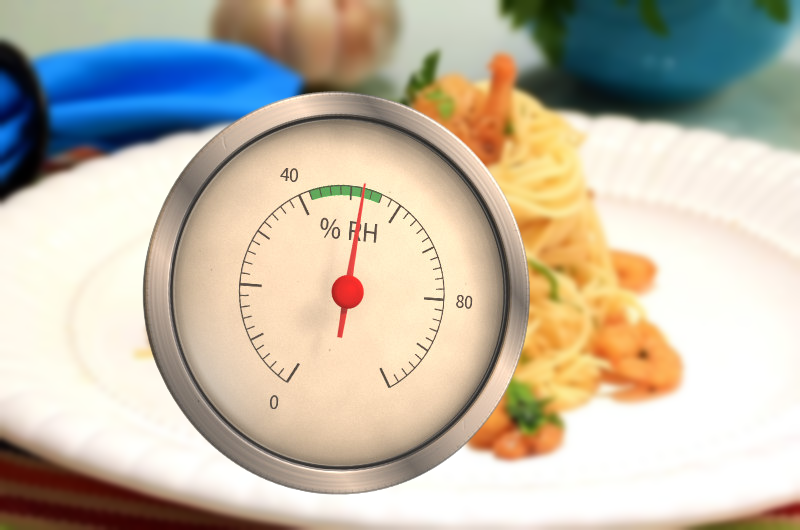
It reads 52,%
